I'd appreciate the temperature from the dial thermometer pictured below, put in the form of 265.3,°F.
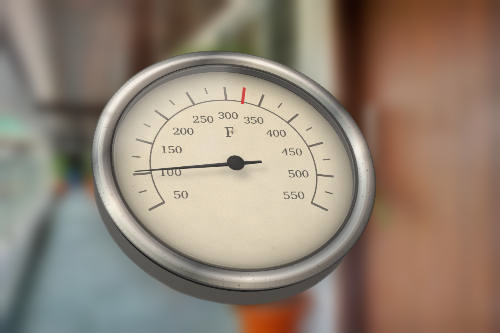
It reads 100,°F
